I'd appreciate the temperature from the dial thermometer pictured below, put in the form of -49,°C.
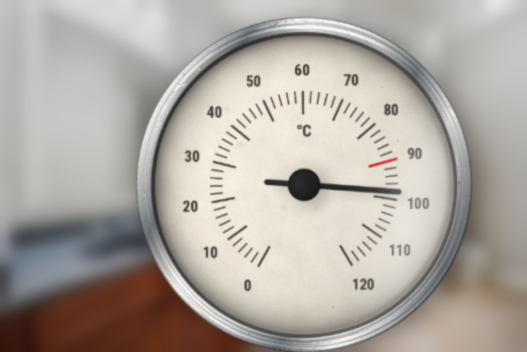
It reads 98,°C
